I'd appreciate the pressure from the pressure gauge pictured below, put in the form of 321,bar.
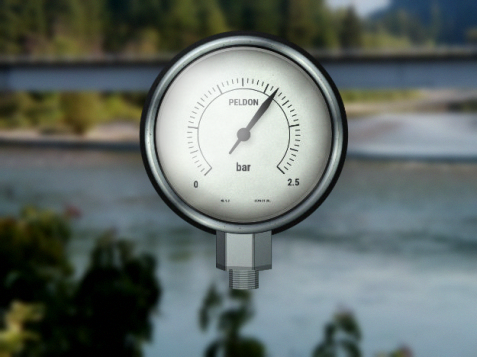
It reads 1.6,bar
